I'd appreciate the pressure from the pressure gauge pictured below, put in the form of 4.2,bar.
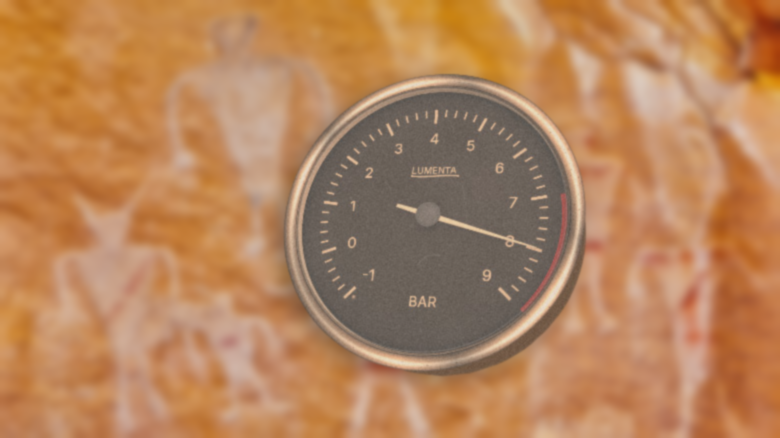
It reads 8,bar
